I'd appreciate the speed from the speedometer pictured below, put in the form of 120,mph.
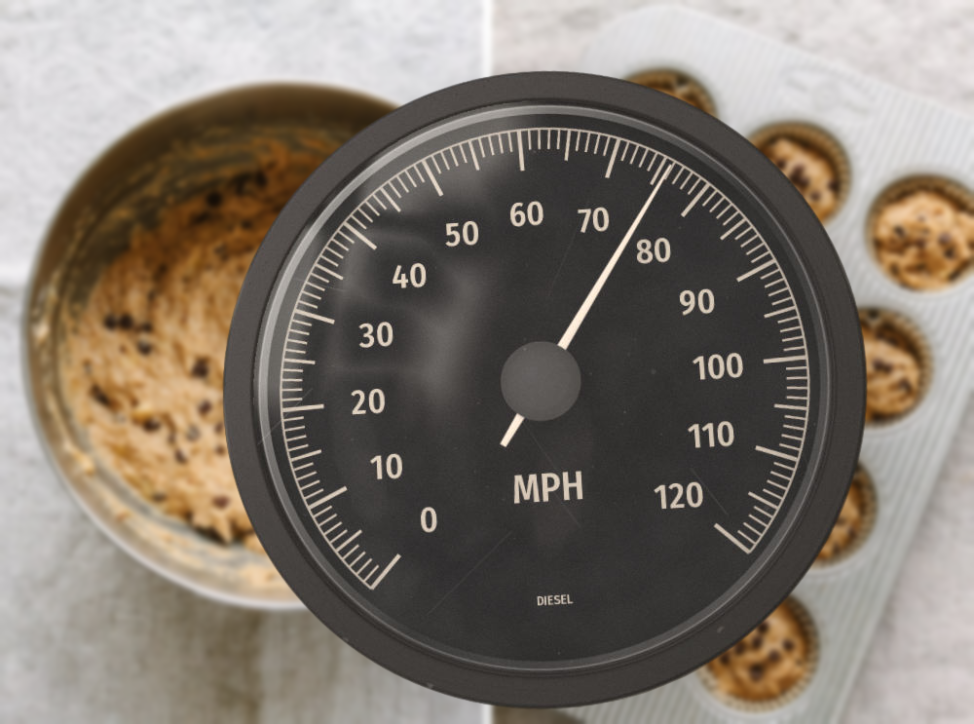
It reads 76,mph
